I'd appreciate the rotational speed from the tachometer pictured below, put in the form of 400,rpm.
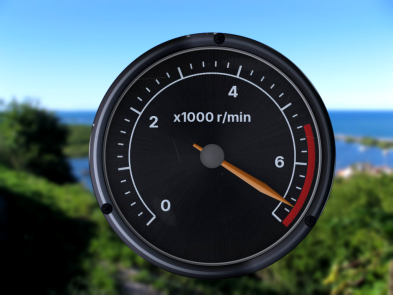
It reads 6700,rpm
